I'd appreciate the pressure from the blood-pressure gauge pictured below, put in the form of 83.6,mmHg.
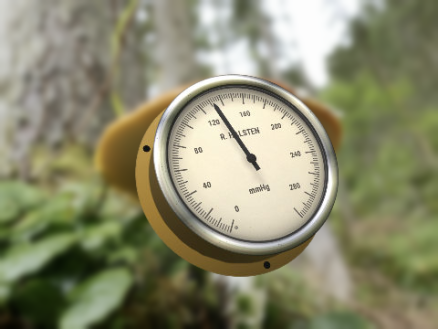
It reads 130,mmHg
